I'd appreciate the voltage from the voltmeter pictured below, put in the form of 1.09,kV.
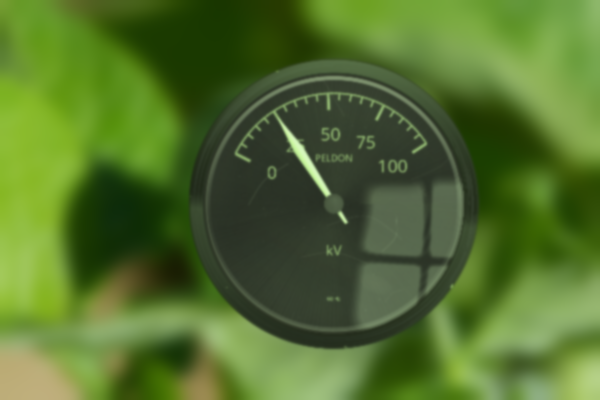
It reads 25,kV
